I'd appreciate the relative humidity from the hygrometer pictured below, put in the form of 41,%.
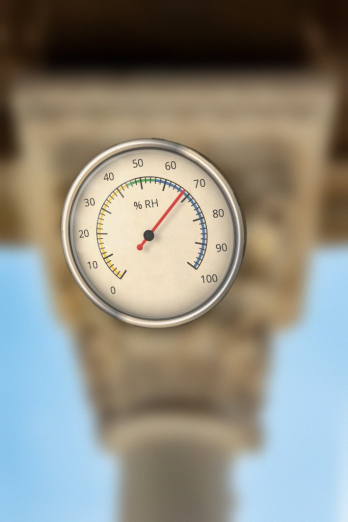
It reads 68,%
